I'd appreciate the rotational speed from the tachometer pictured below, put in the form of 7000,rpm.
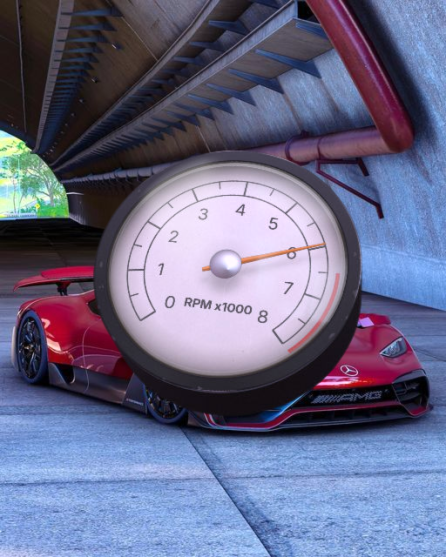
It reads 6000,rpm
